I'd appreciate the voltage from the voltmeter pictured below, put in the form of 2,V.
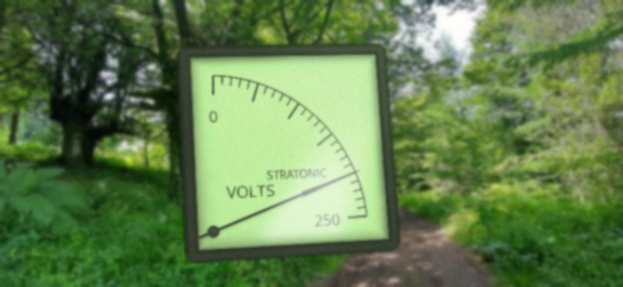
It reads 200,V
